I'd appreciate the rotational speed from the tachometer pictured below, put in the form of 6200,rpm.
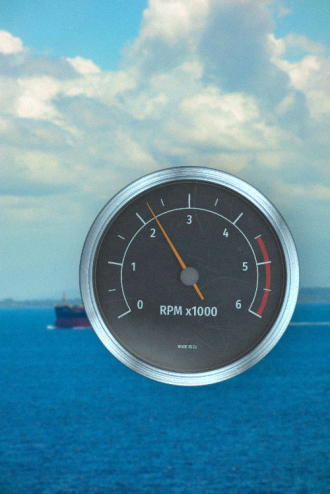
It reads 2250,rpm
